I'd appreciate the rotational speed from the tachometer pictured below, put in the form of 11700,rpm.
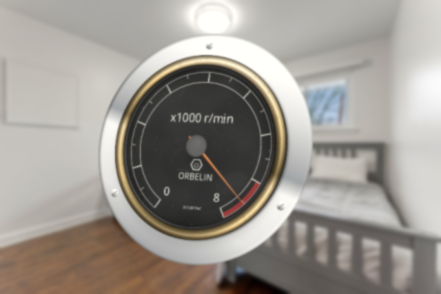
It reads 7500,rpm
